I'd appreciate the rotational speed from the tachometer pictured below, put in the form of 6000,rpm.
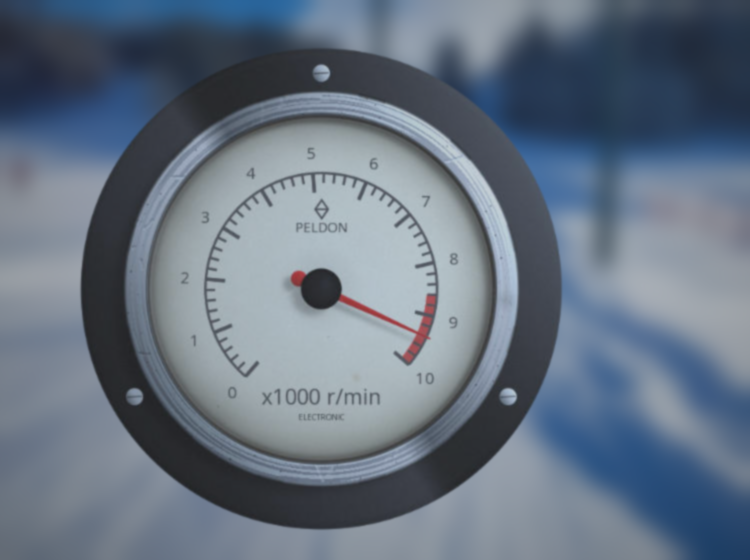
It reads 9400,rpm
